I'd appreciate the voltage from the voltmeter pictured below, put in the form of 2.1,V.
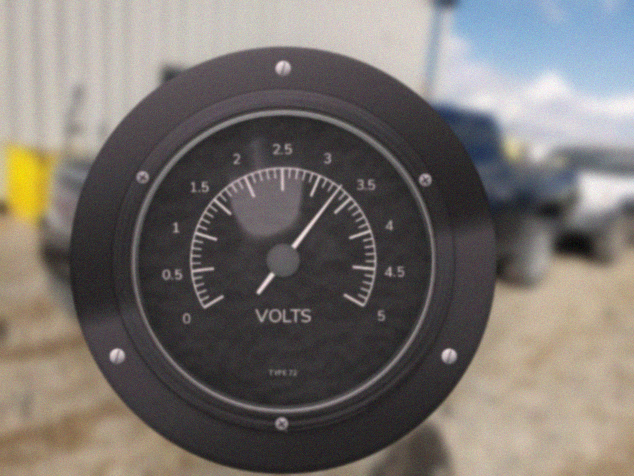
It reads 3.3,V
